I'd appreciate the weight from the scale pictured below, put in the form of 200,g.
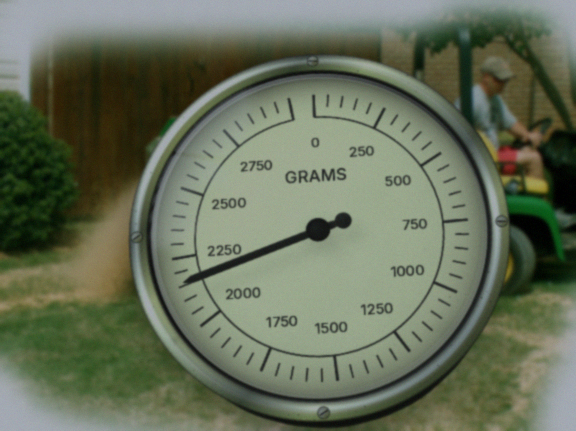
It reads 2150,g
